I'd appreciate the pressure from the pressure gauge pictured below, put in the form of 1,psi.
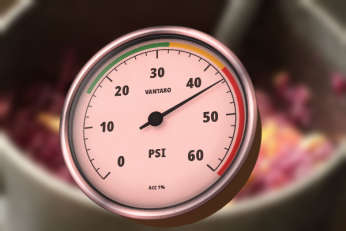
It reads 44,psi
